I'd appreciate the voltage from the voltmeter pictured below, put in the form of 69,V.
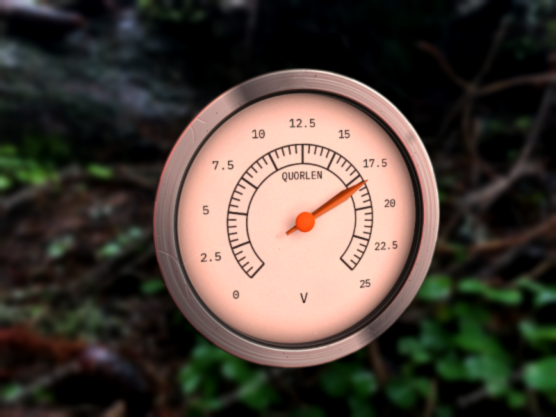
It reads 18,V
